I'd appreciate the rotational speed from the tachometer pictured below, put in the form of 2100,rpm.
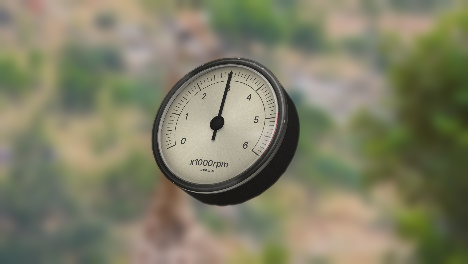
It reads 3000,rpm
